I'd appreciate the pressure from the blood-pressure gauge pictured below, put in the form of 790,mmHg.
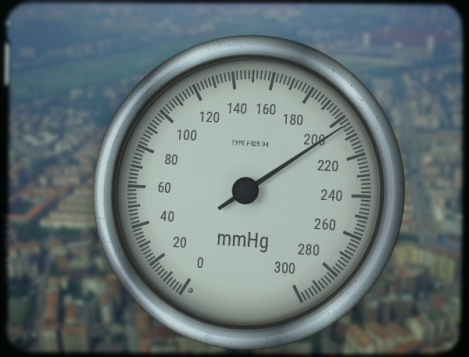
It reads 204,mmHg
